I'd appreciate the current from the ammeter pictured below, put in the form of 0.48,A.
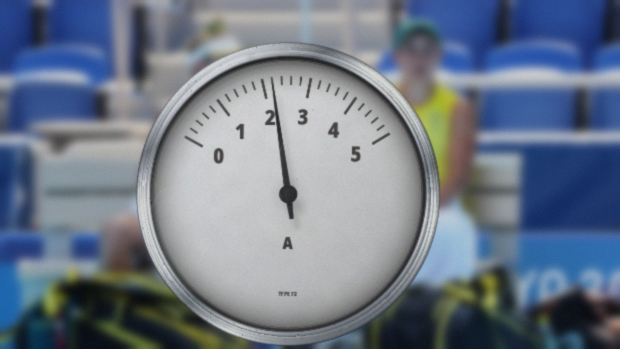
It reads 2.2,A
